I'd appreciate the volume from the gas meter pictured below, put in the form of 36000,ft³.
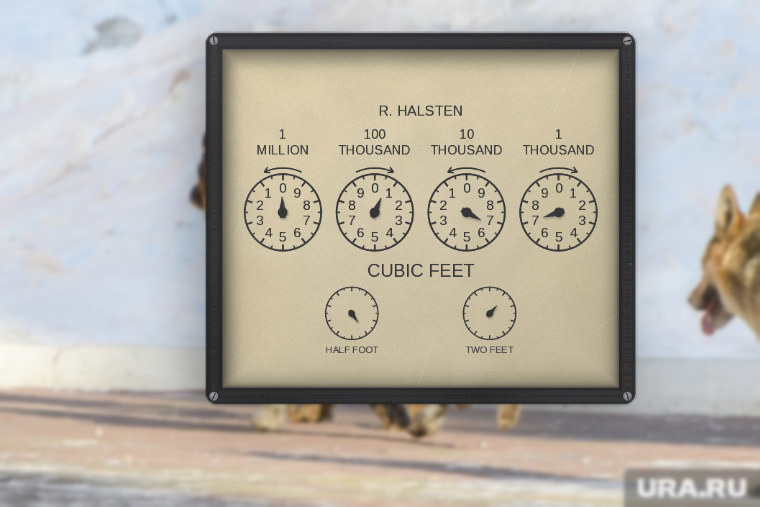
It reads 6700,ft³
